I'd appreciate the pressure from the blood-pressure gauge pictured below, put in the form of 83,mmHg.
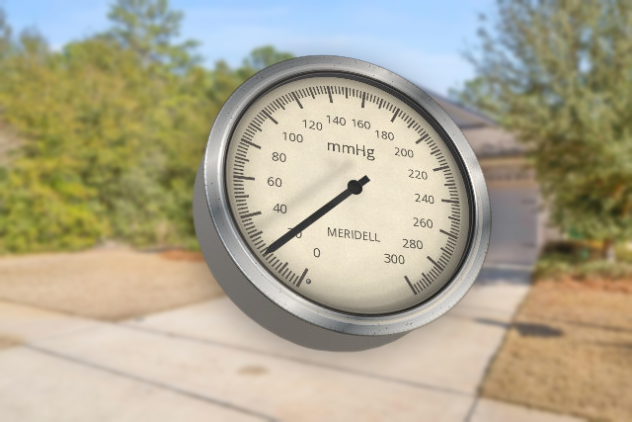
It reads 20,mmHg
